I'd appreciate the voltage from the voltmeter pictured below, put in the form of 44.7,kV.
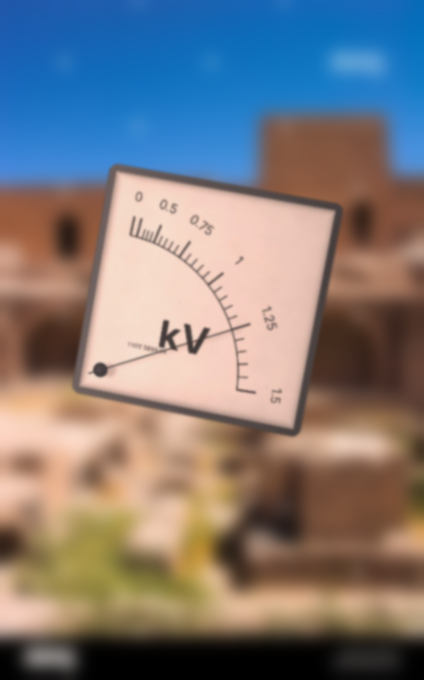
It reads 1.25,kV
